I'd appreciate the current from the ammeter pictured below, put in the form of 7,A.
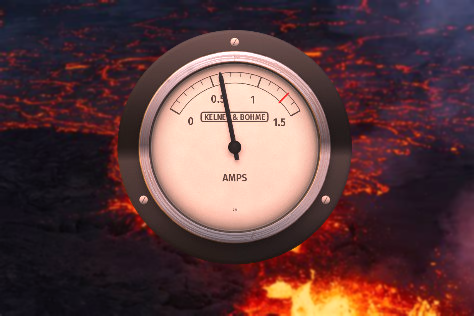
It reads 0.6,A
